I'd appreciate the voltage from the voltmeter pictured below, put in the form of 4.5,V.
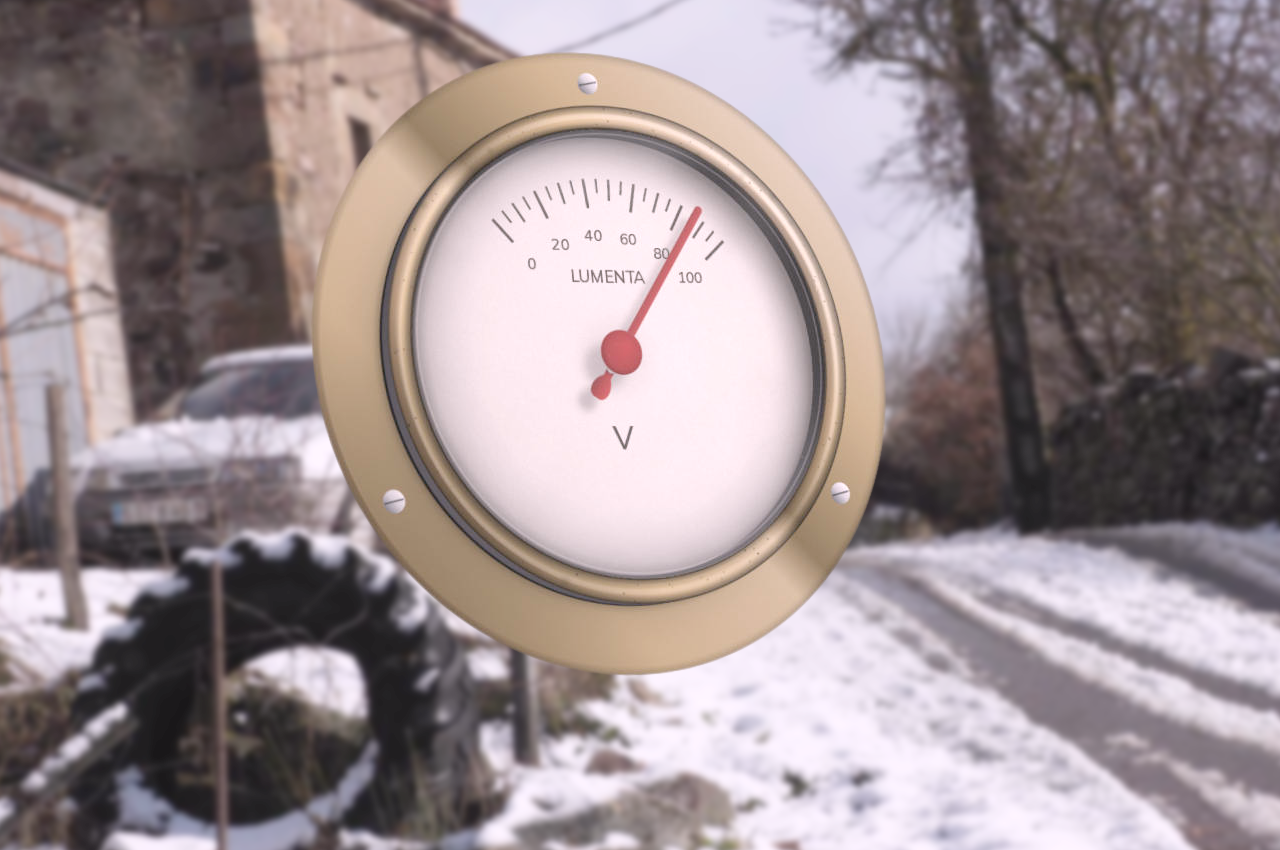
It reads 85,V
